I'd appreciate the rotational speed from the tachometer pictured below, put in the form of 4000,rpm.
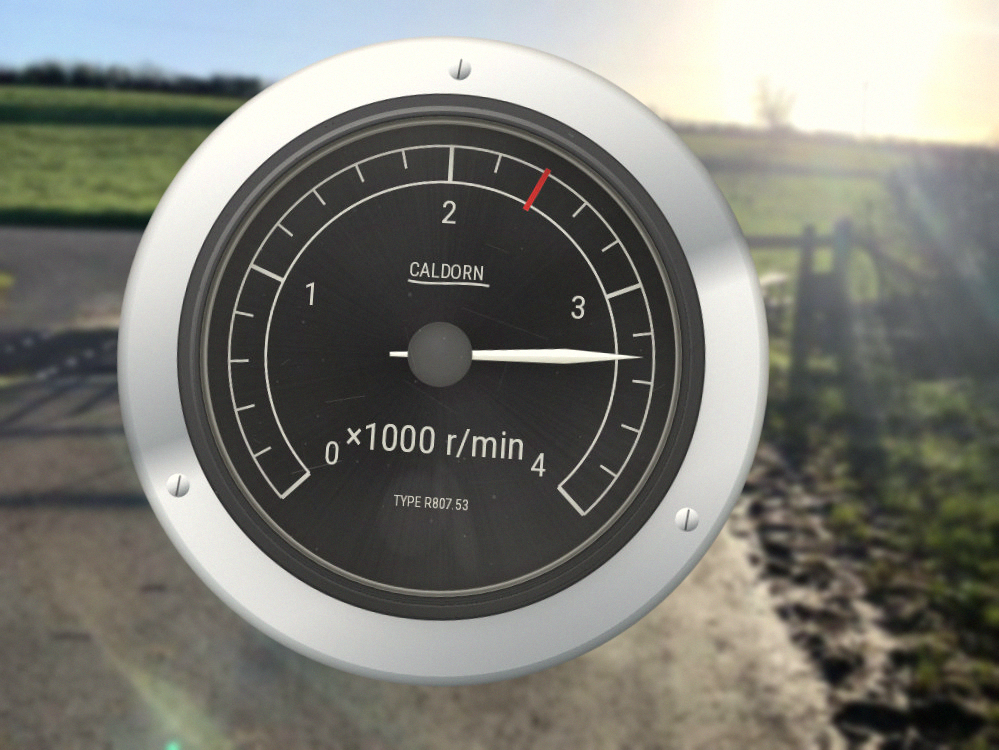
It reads 3300,rpm
